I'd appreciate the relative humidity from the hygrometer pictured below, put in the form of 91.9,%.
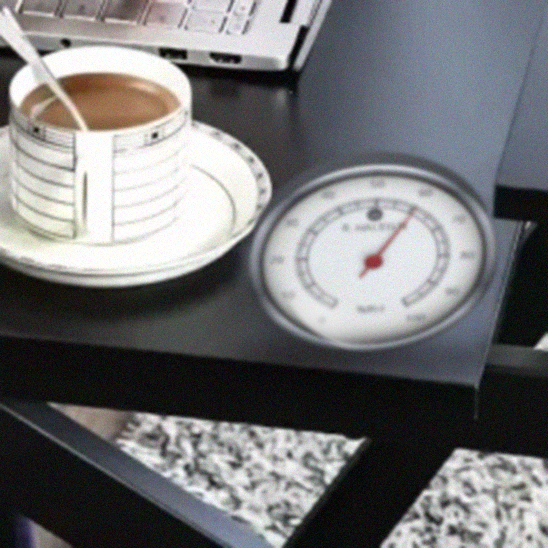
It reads 60,%
